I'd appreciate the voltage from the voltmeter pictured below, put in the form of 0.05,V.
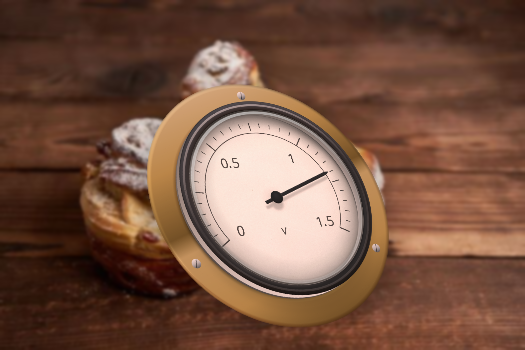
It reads 1.2,V
